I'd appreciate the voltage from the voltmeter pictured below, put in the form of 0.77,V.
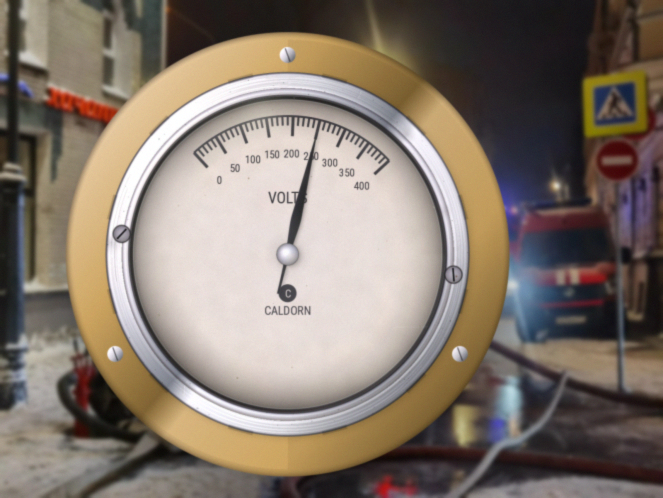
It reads 250,V
